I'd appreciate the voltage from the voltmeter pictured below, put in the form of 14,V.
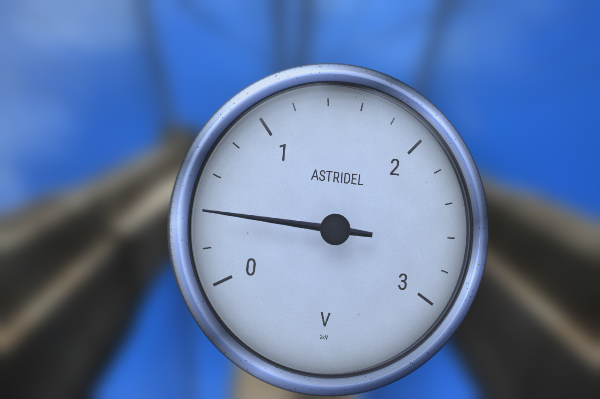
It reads 0.4,V
